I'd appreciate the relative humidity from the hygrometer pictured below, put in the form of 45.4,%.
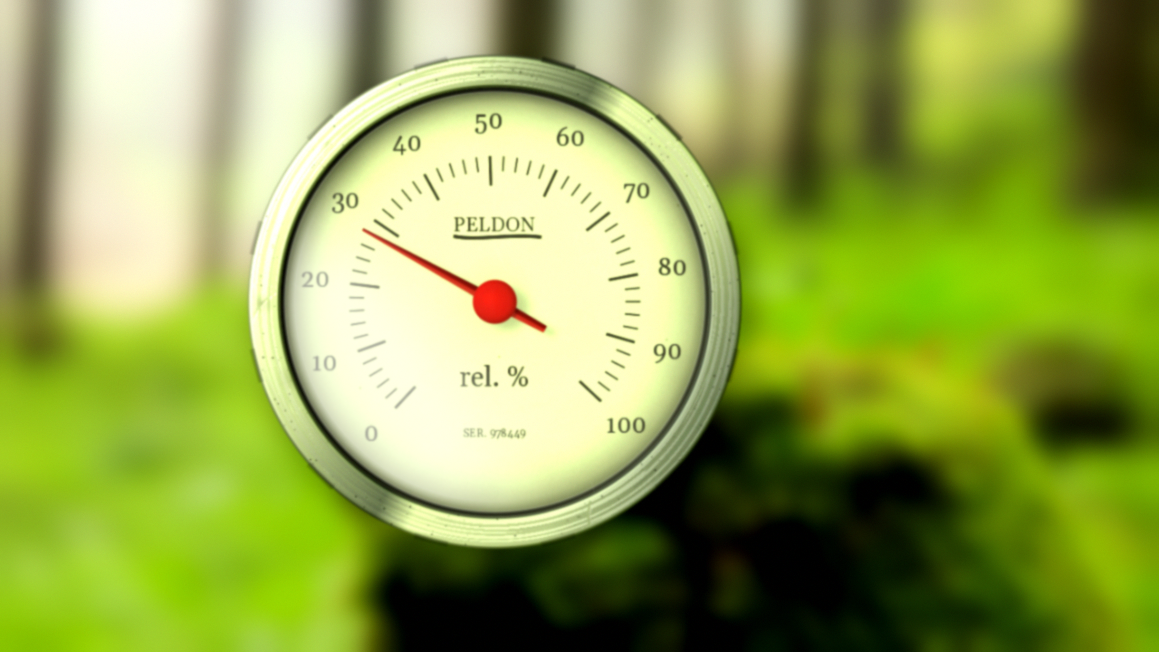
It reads 28,%
